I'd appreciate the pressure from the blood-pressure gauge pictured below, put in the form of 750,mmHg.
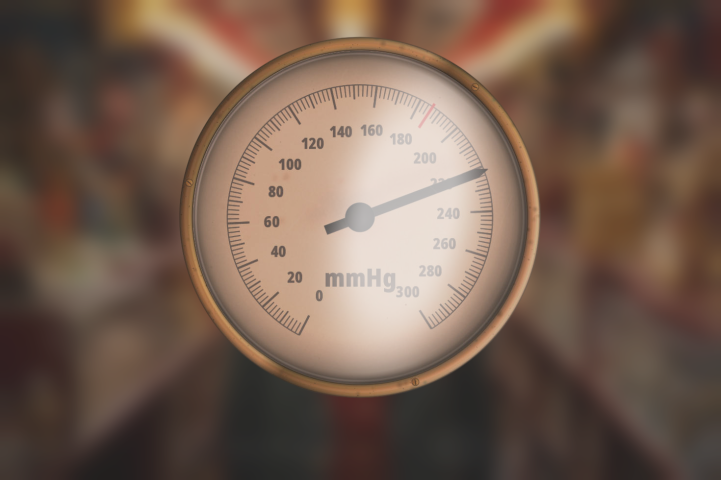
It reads 222,mmHg
